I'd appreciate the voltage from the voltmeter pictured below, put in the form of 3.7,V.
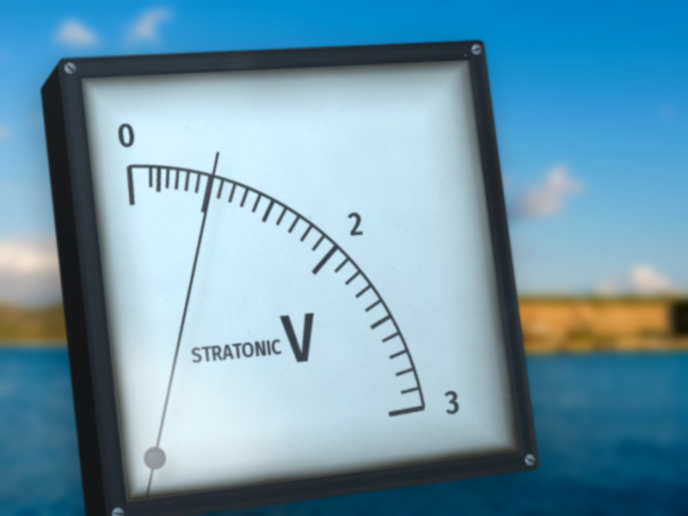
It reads 1,V
